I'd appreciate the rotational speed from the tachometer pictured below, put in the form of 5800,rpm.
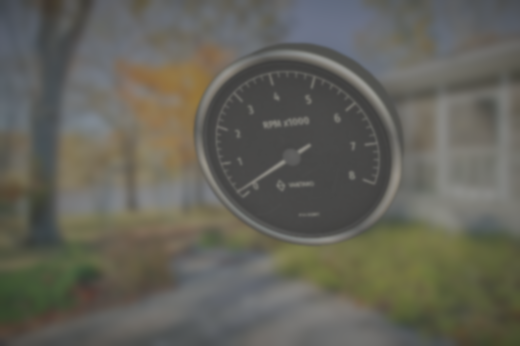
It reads 200,rpm
